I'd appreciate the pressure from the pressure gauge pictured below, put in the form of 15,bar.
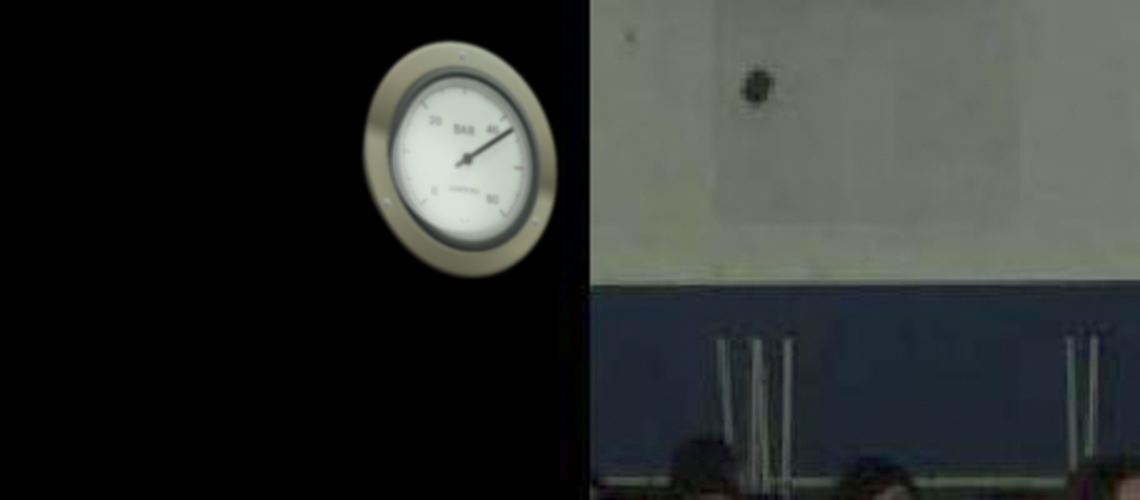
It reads 42.5,bar
